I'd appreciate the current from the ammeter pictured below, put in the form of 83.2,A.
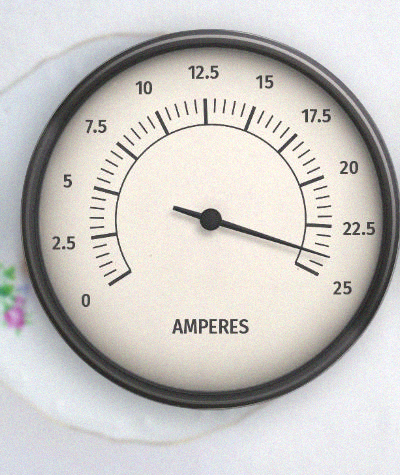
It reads 24,A
